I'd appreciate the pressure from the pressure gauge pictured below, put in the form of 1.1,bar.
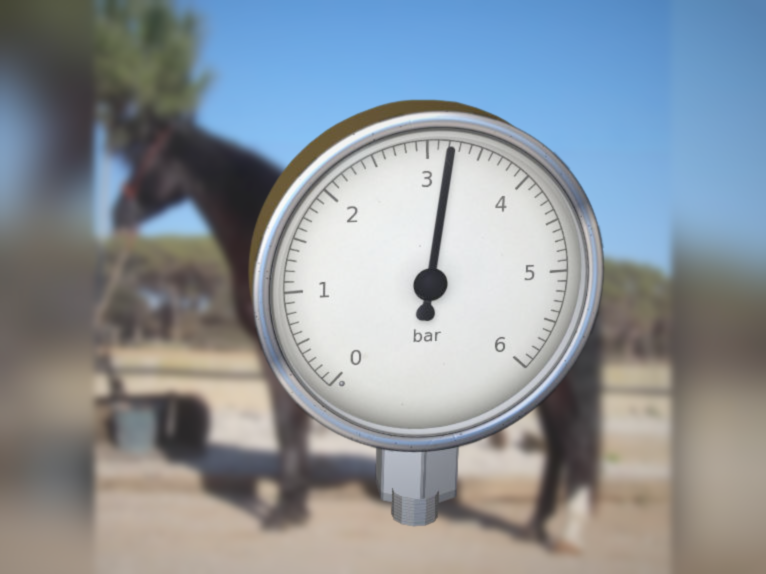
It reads 3.2,bar
